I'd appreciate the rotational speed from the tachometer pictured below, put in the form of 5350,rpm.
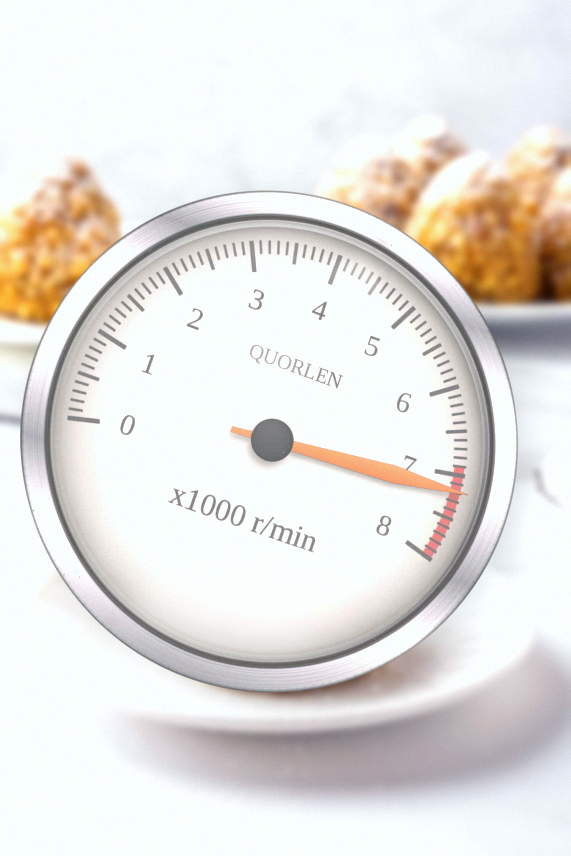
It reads 7200,rpm
